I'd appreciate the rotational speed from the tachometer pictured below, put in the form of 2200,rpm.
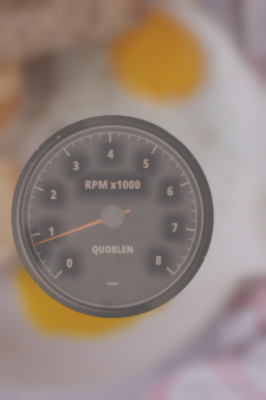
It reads 800,rpm
